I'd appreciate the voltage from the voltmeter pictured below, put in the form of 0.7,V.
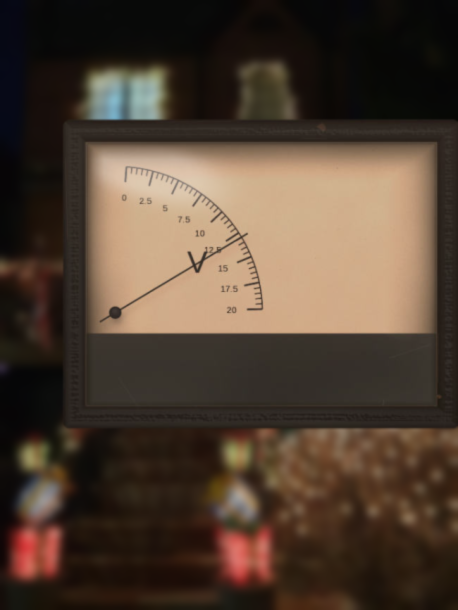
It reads 13,V
